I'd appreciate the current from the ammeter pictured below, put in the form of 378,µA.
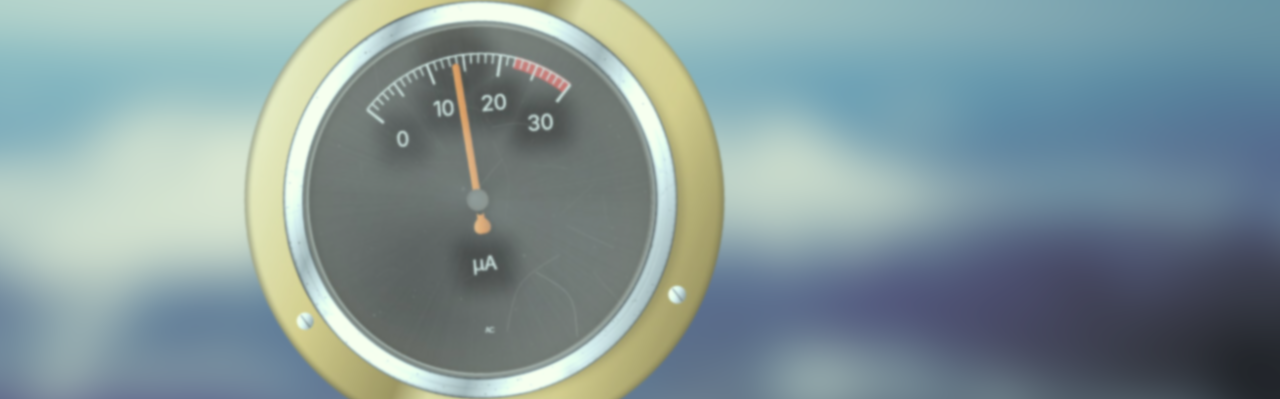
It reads 14,µA
